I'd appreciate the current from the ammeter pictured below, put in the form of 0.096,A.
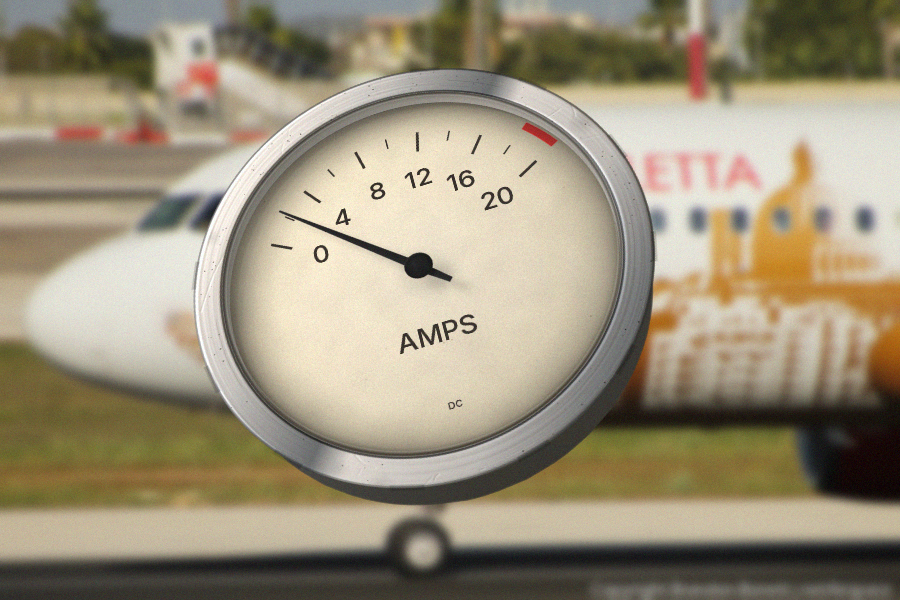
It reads 2,A
